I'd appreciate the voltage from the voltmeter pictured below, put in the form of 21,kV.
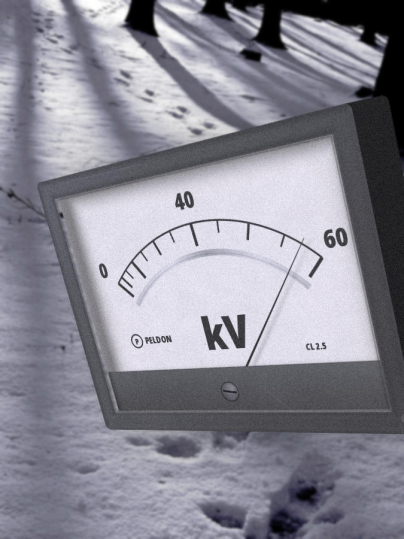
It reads 57.5,kV
